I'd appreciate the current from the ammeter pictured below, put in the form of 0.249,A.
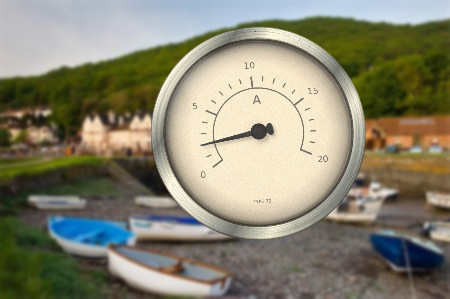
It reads 2,A
